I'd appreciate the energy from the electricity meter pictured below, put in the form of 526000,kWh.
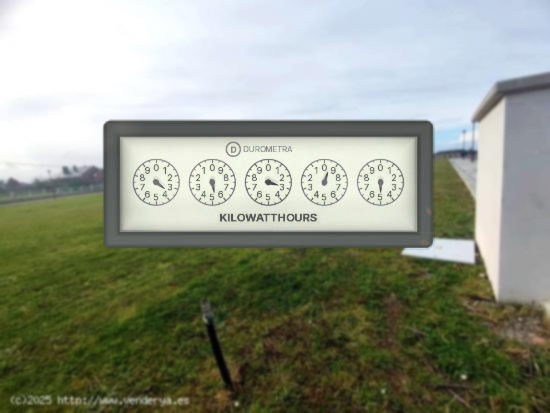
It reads 35295,kWh
